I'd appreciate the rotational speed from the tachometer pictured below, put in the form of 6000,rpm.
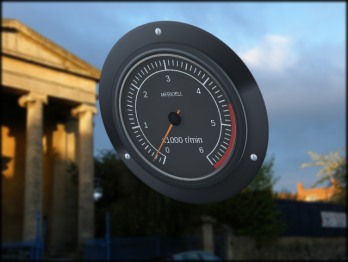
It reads 200,rpm
